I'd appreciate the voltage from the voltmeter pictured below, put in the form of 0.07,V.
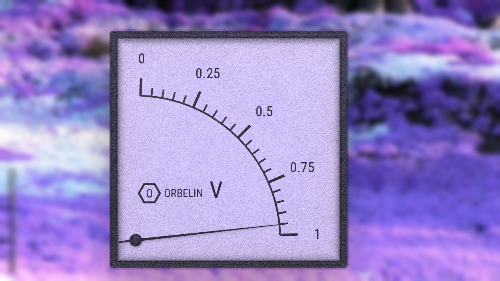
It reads 0.95,V
